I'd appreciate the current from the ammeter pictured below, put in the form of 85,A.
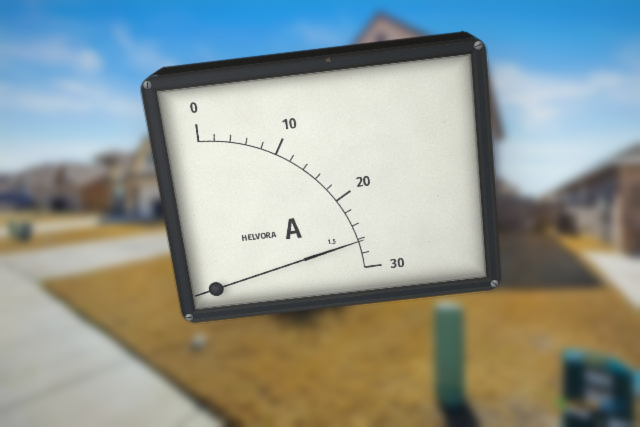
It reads 26,A
